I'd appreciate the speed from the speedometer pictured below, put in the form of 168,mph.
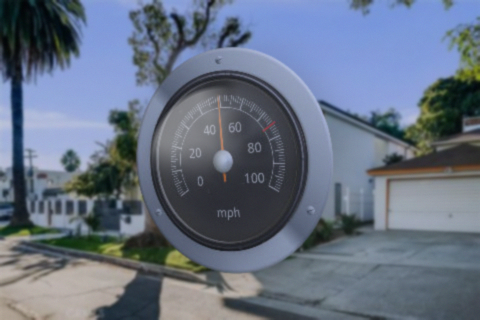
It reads 50,mph
